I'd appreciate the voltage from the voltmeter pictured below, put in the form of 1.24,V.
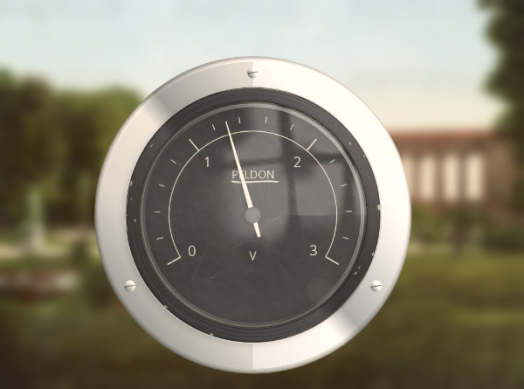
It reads 1.3,V
